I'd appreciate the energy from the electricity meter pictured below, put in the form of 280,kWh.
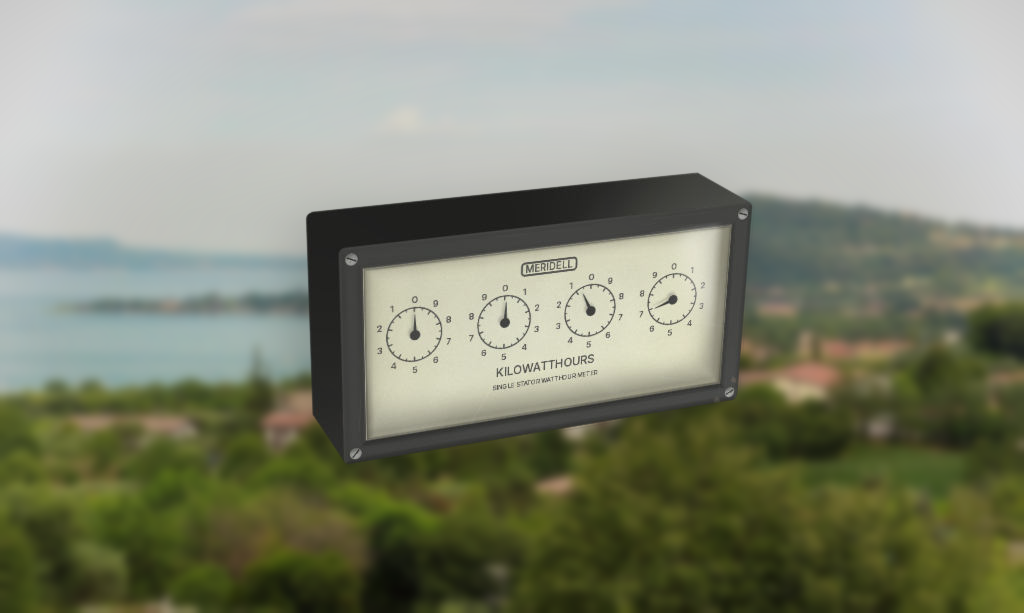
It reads 7,kWh
